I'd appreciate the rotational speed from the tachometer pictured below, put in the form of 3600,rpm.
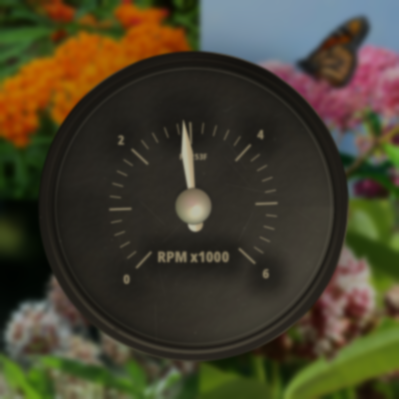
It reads 2900,rpm
